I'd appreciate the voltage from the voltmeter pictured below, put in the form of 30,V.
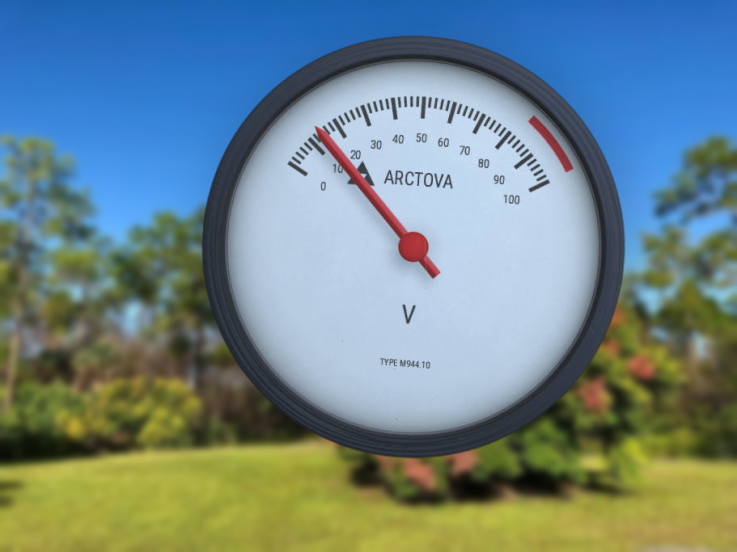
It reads 14,V
